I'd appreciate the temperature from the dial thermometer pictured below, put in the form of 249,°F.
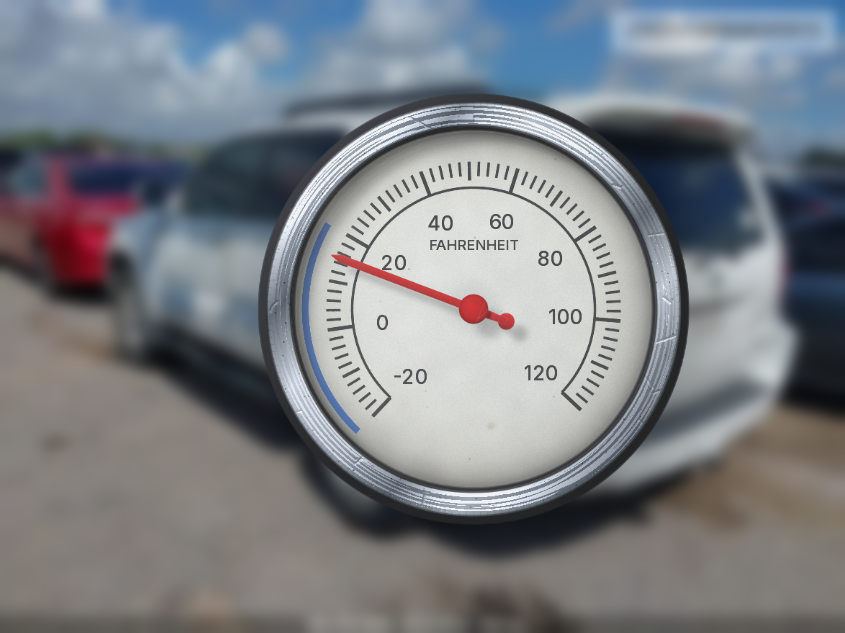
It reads 15,°F
